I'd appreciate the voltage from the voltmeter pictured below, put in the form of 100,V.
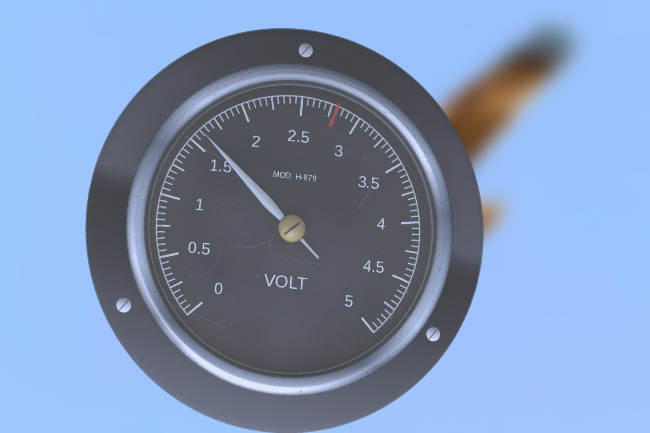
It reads 1.6,V
